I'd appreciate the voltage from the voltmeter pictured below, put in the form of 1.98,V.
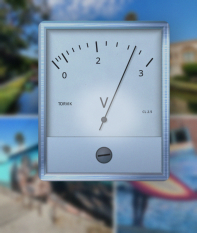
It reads 2.7,V
